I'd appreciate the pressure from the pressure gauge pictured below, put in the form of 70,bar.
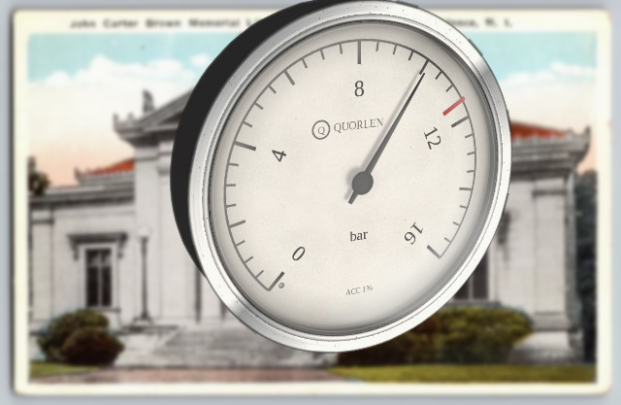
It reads 10,bar
